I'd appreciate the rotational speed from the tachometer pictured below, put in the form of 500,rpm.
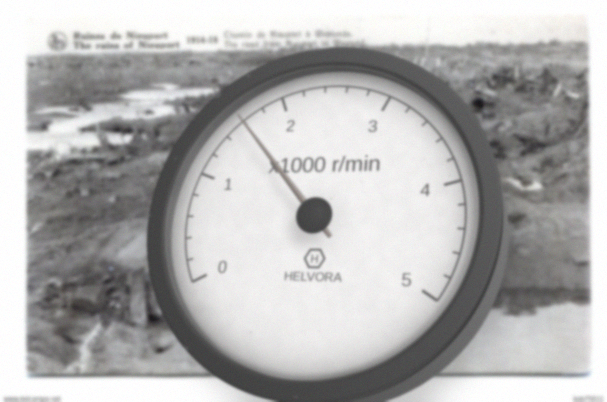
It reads 1600,rpm
